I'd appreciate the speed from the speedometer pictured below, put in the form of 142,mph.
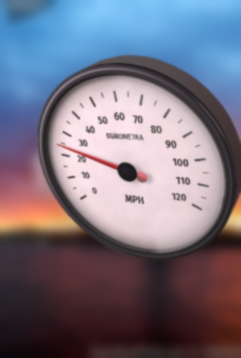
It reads 25,mph
